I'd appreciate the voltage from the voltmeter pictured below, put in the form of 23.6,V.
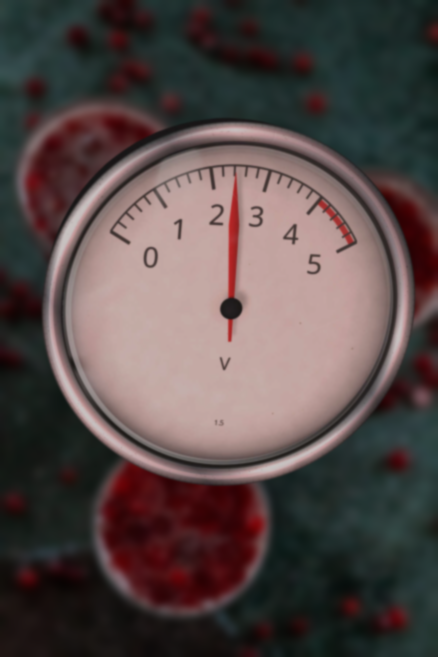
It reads 2.4,V
